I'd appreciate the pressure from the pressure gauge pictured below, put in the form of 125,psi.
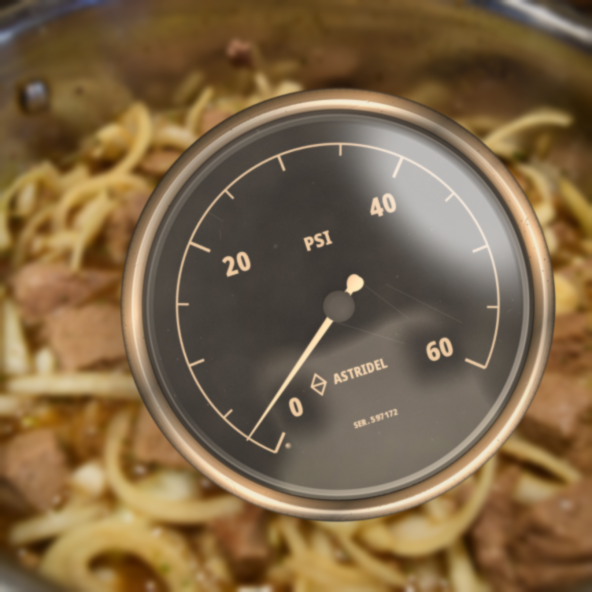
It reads 2.5,psi
